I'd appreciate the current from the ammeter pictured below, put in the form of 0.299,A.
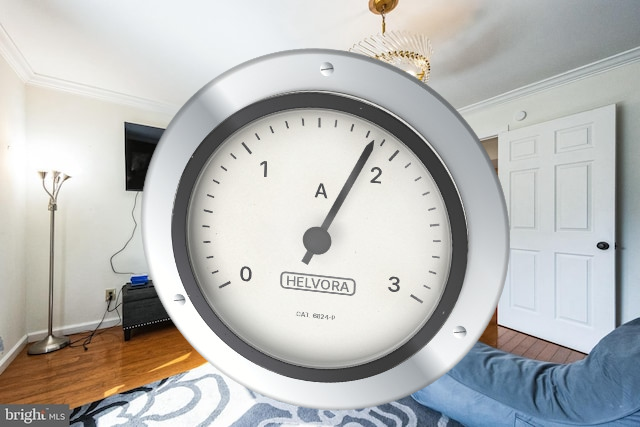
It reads 1.85,A
